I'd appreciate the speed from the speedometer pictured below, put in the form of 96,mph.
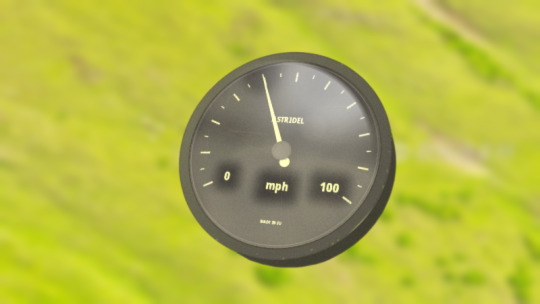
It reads 40,mph
